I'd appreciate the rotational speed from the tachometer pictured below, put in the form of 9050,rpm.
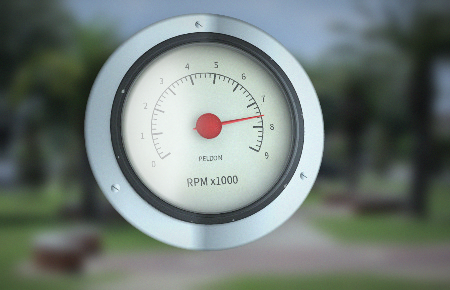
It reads 7600,rpm
